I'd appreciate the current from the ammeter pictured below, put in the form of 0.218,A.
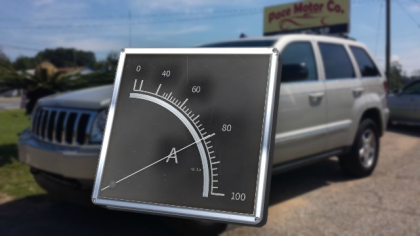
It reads 80,A
